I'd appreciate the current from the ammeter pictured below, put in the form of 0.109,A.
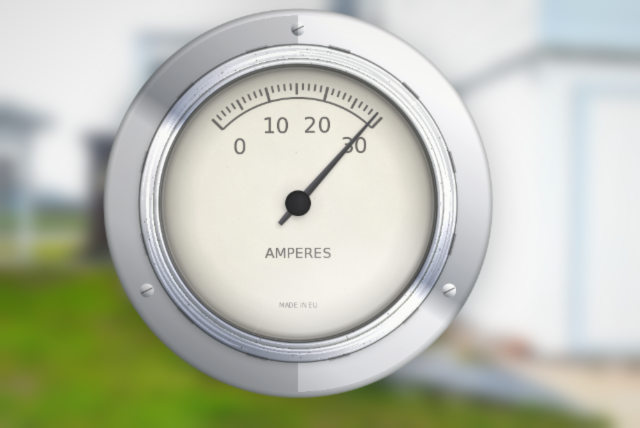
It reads 29,A
